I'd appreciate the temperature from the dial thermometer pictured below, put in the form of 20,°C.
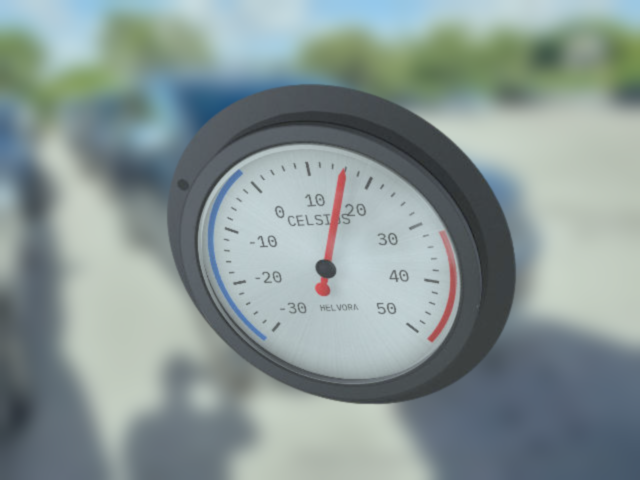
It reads 16,°C
